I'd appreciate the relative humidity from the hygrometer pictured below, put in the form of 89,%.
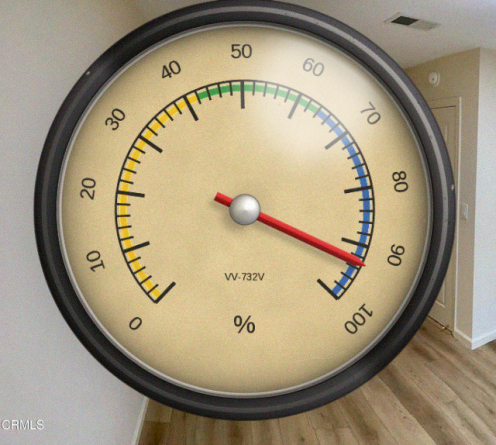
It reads 93,%
